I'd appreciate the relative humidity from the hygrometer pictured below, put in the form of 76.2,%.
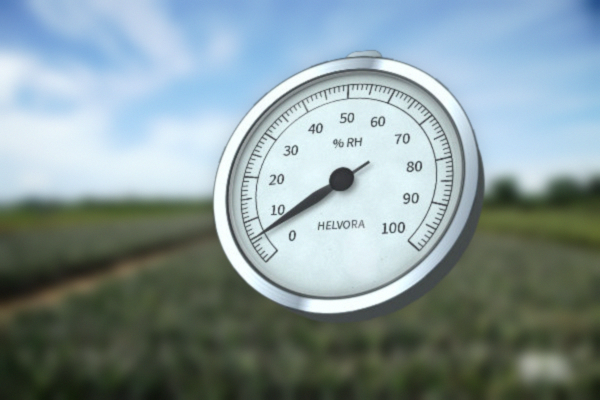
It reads 5,%
